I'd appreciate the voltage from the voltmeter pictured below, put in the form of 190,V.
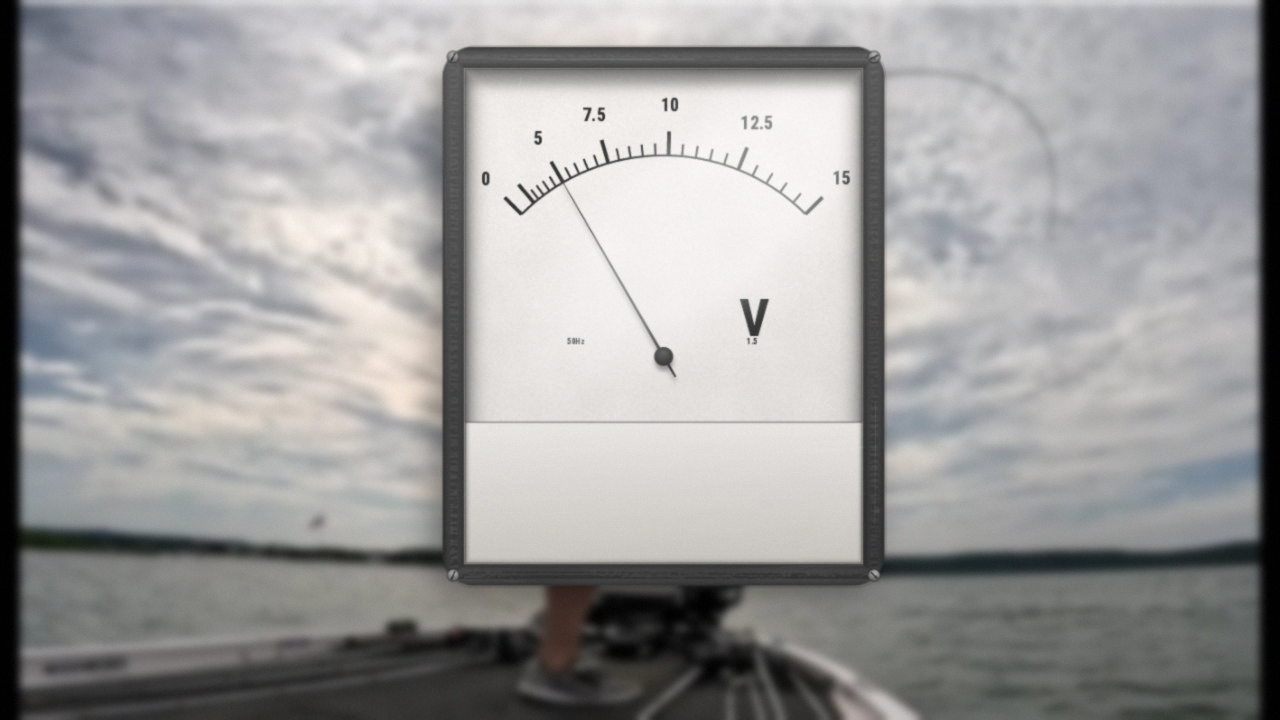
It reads 5,V
